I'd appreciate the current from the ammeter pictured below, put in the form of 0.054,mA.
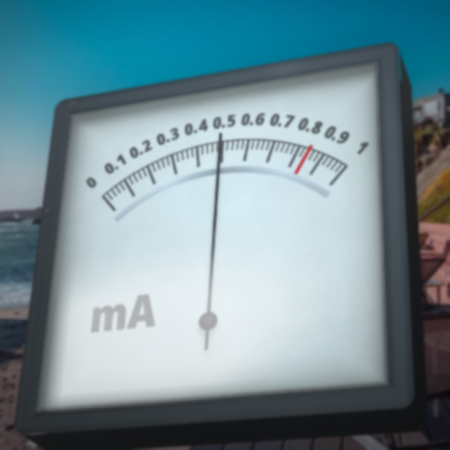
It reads 0.5,mA
